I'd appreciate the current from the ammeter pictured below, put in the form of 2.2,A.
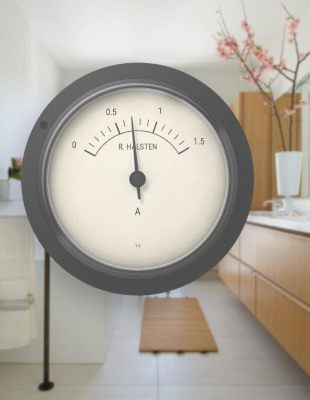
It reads 0.7,A
